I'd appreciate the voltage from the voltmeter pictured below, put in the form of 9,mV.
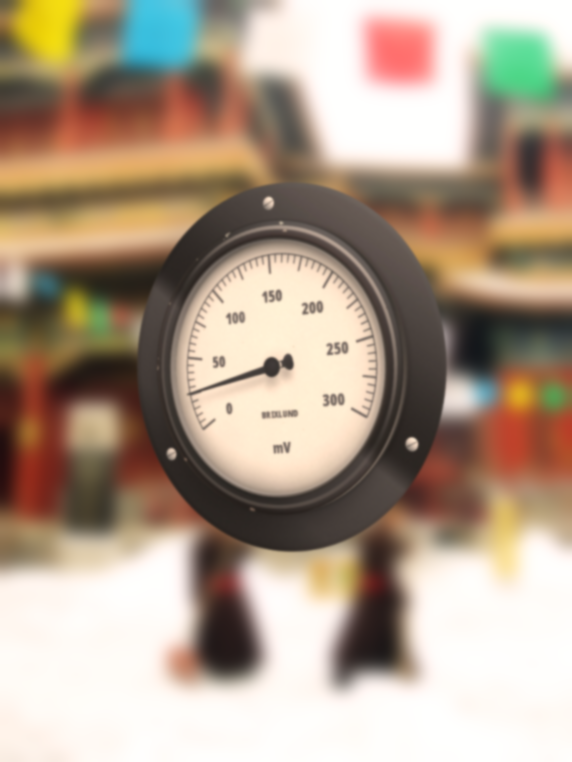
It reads 25,mV
